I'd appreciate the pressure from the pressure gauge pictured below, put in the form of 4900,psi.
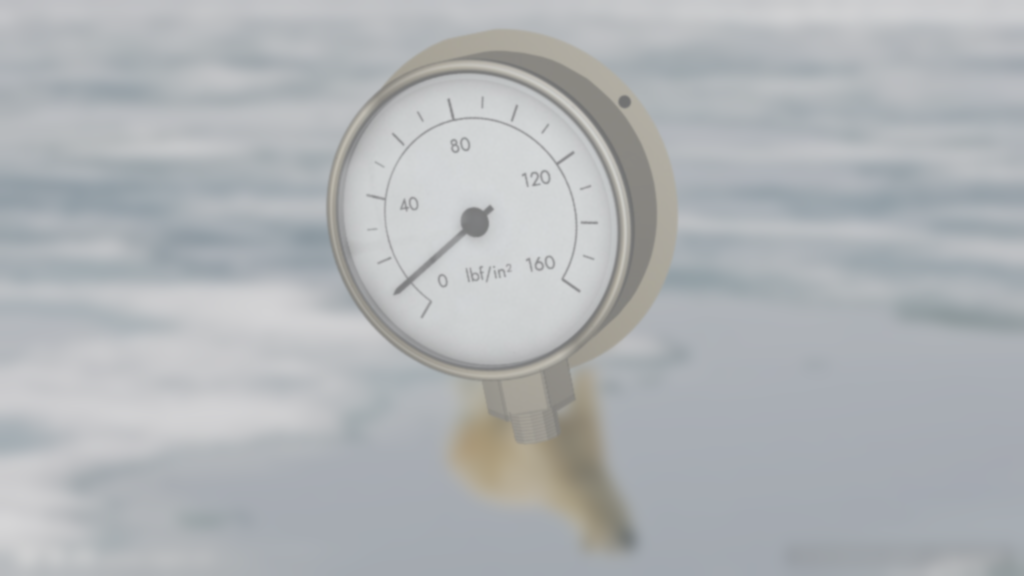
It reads 10,psi
